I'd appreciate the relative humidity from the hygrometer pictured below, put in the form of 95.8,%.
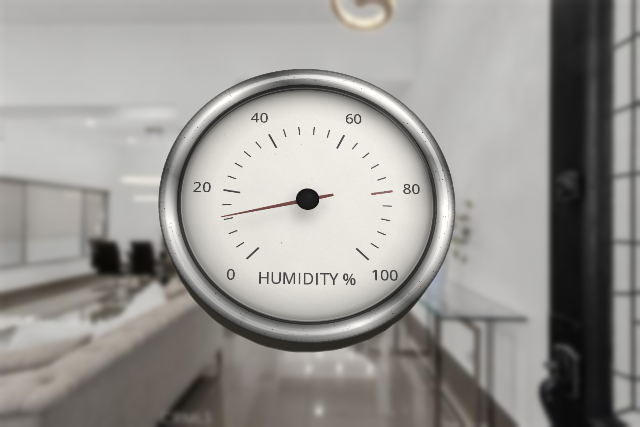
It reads 12,%
